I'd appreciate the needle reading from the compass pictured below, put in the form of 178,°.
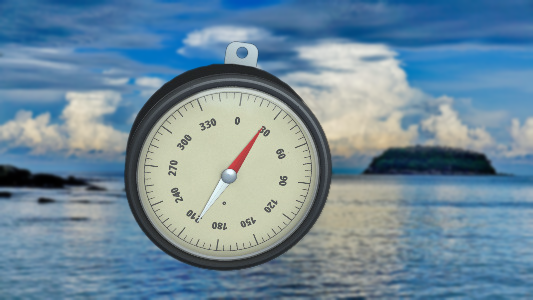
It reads 25,°
